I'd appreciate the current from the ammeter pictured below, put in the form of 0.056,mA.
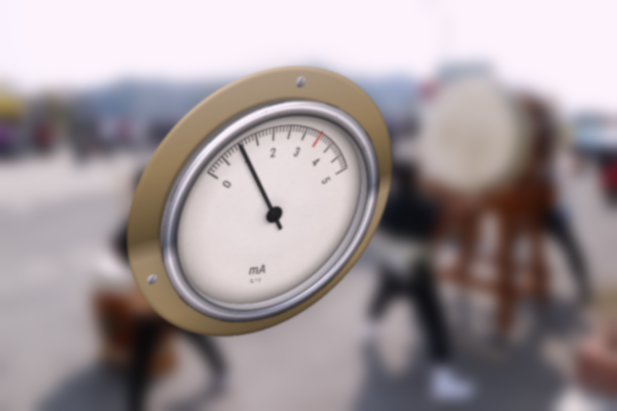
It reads 1,mA
